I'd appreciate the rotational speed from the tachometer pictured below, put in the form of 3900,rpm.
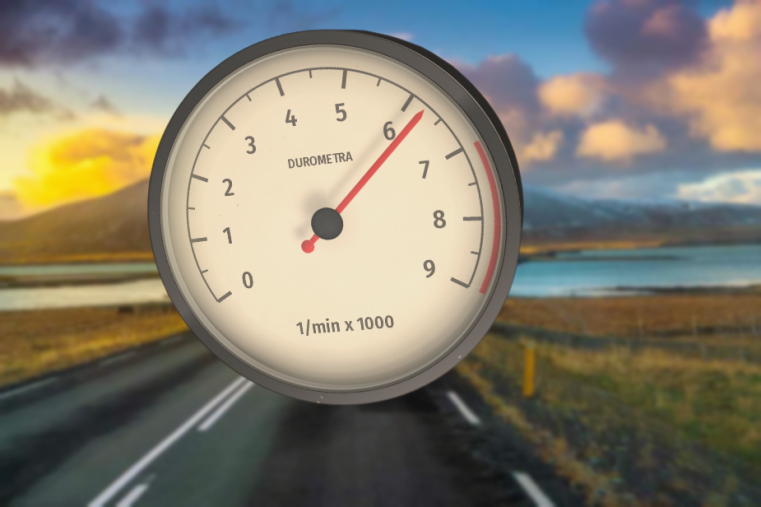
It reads 6250,rpm
